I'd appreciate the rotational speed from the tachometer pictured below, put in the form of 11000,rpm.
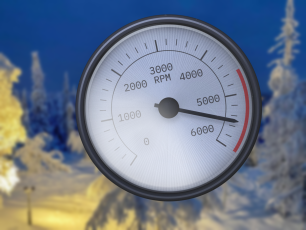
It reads 5500,rpm
